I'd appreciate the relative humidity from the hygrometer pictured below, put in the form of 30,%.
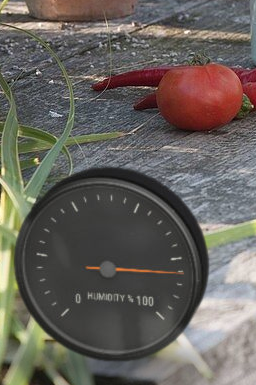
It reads 84,%
